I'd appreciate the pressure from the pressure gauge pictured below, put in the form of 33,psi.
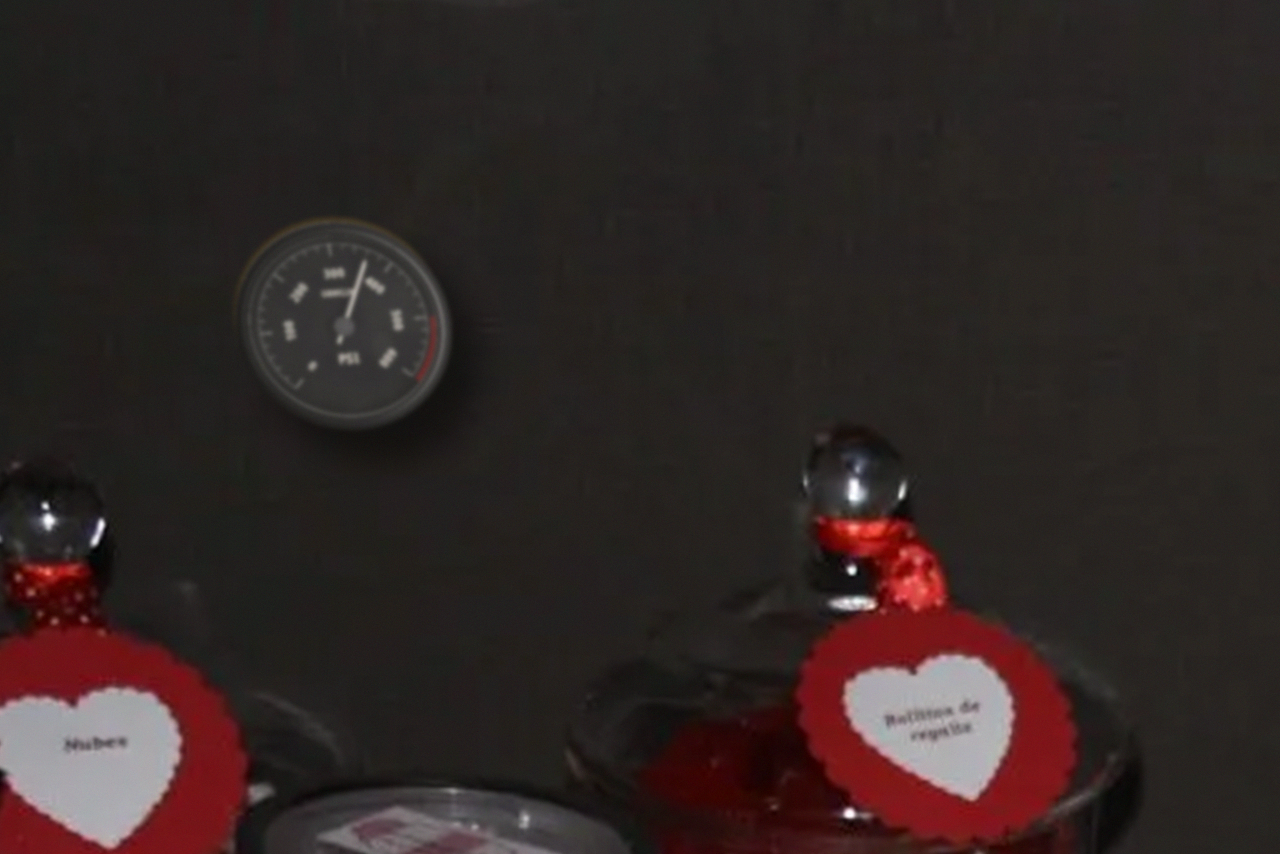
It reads 360,psi
